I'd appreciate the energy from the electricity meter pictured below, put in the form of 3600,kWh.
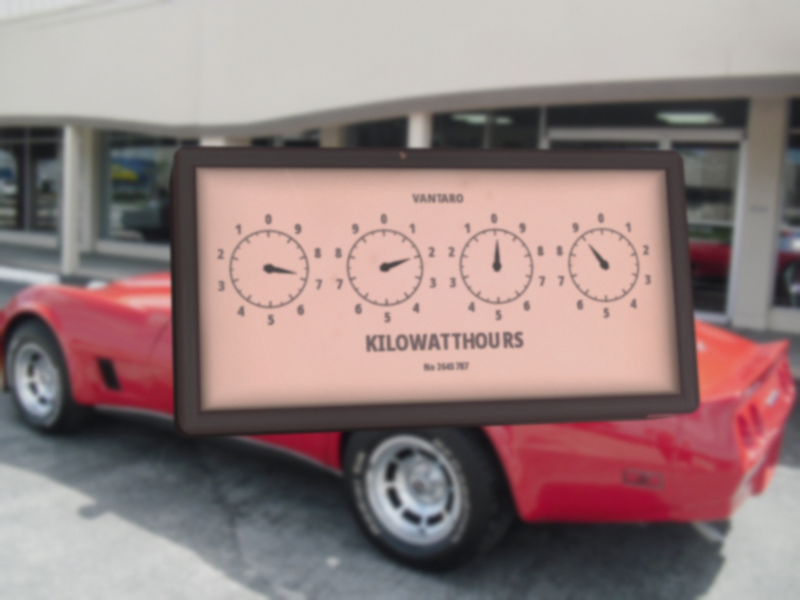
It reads 7199,kWh
